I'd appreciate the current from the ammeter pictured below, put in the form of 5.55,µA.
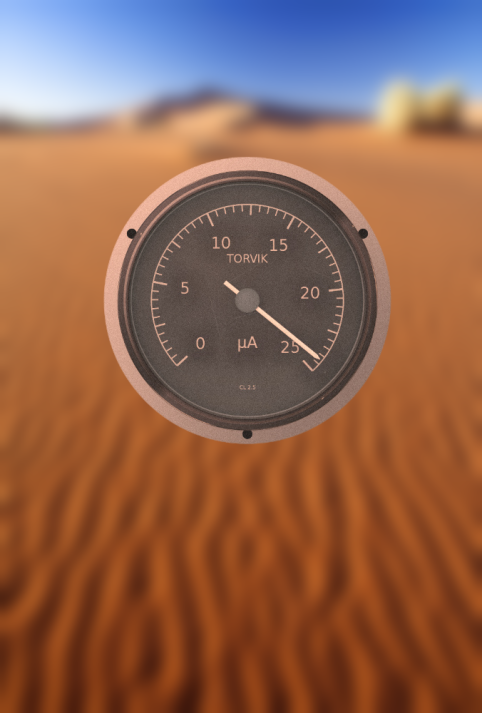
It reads 24.25,µA
